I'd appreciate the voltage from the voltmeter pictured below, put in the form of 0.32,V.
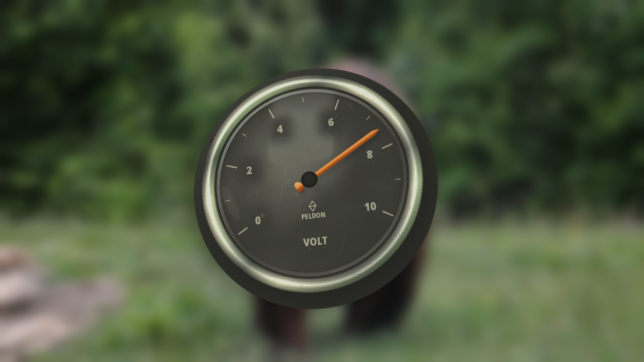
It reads 7.5,V
